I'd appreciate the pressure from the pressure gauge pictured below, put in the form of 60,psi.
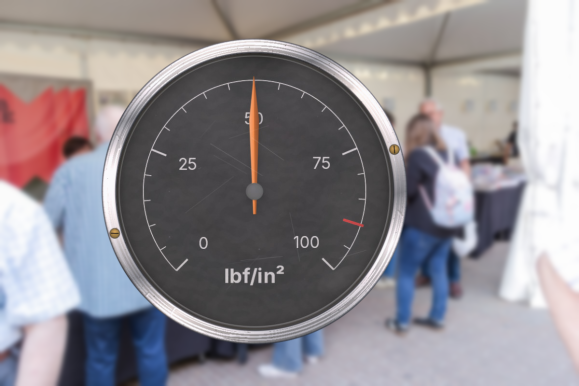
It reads 50,psi
